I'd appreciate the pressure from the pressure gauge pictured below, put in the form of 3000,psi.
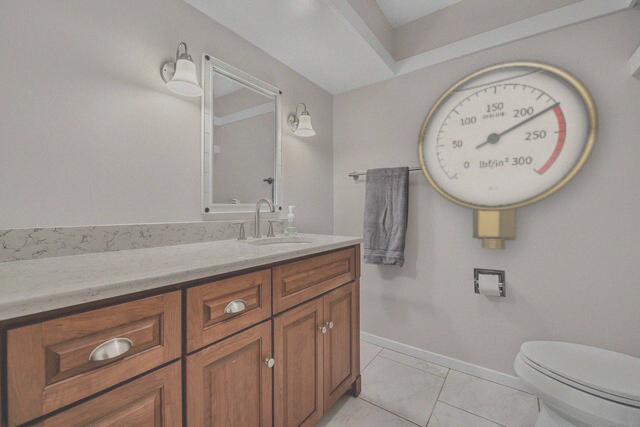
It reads 220,psi
